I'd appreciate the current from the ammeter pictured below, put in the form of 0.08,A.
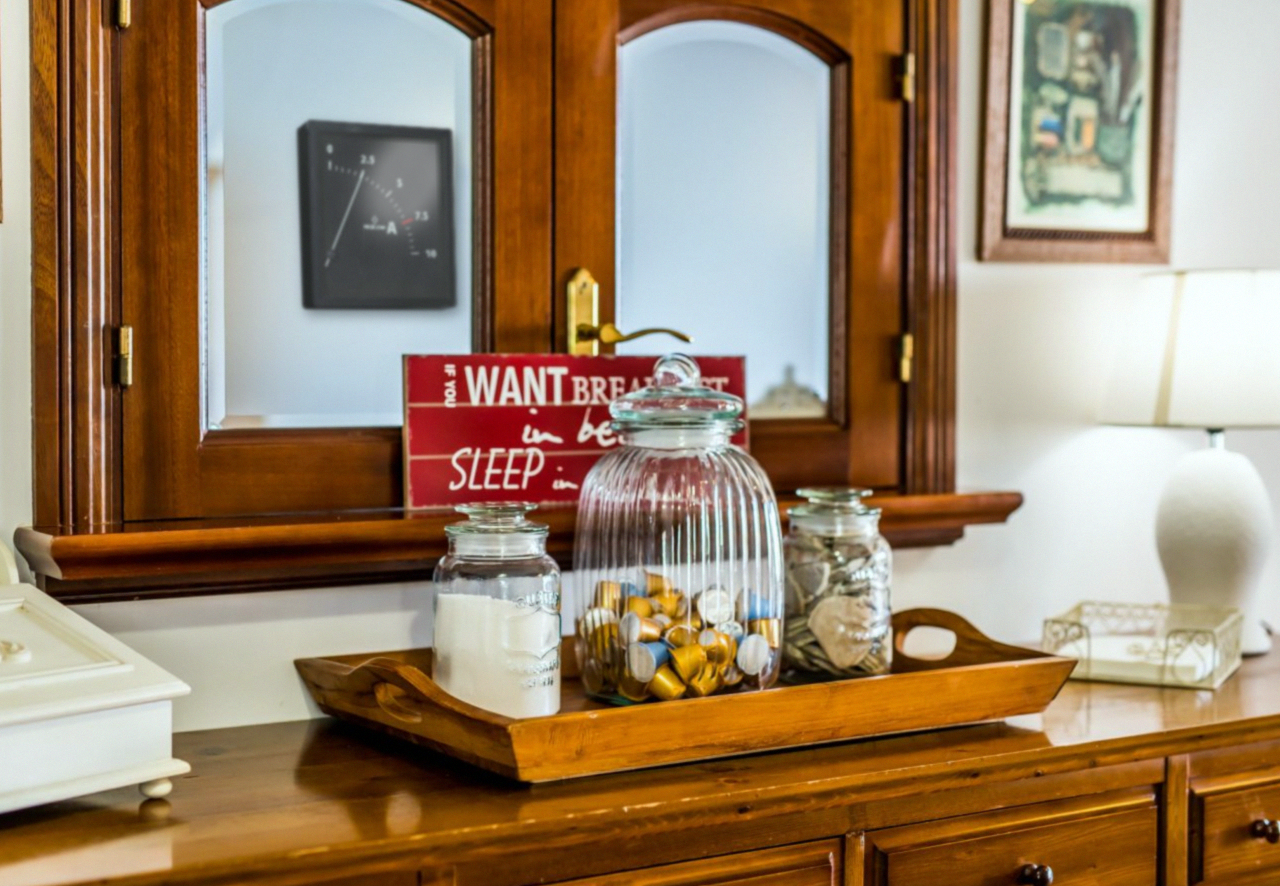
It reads 2.5,A
